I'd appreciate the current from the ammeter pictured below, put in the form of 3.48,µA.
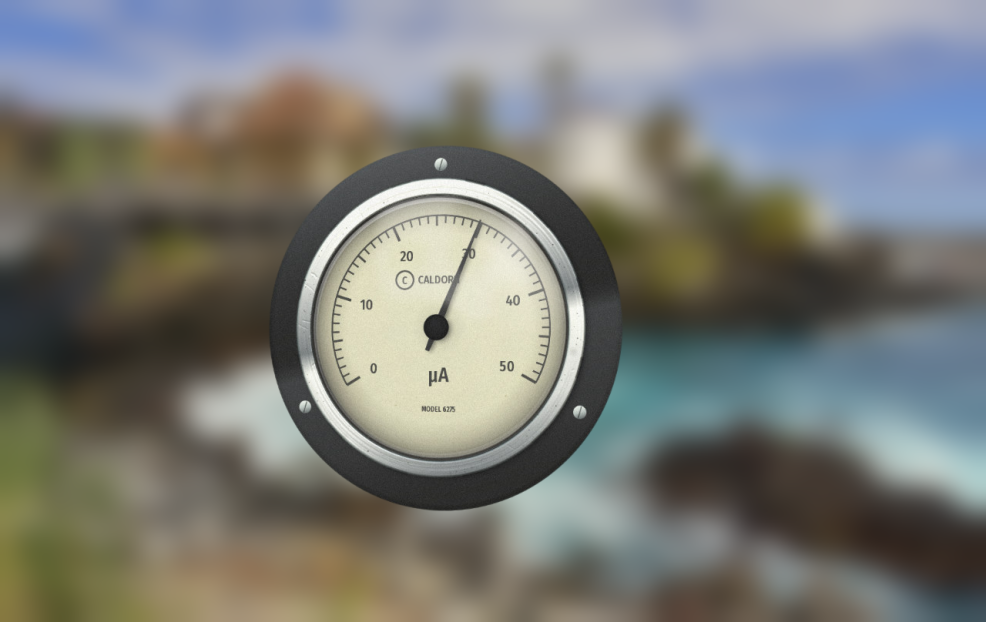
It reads 30,µA
